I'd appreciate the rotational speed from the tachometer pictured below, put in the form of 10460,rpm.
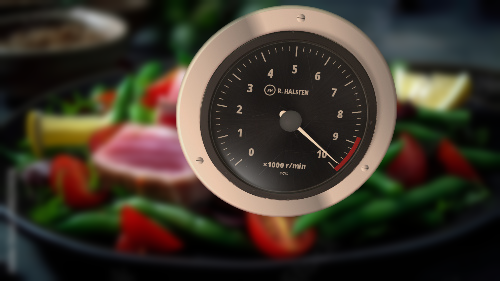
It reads 9800,rpm
